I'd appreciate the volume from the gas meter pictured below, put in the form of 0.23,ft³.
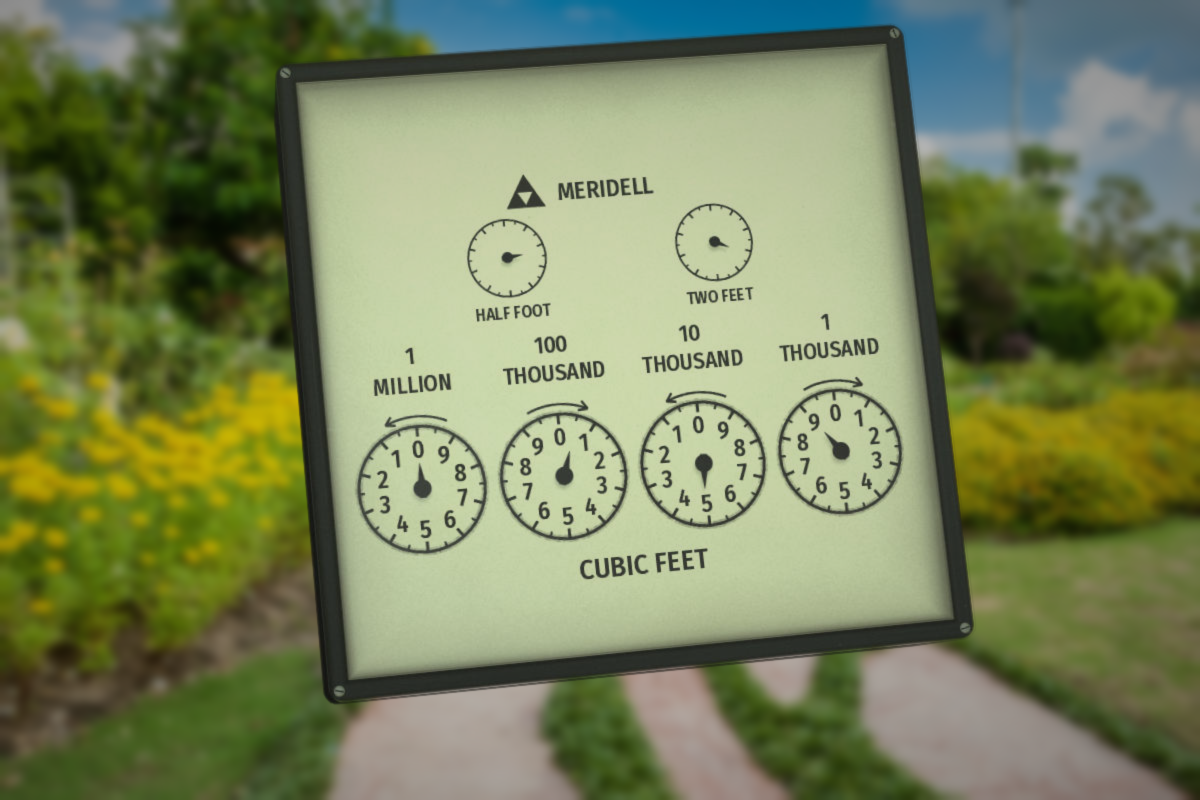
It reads 4900,ft³
